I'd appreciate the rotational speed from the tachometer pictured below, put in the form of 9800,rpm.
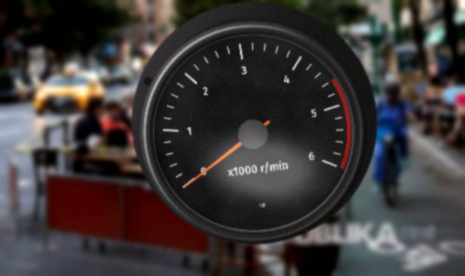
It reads 0,rpm
